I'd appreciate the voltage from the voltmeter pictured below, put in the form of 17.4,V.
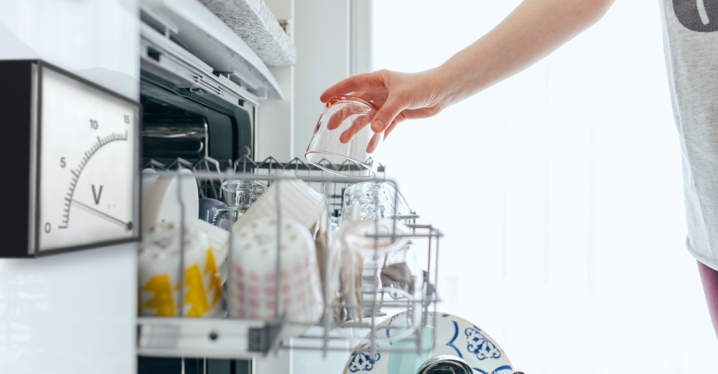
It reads 2.5,V
